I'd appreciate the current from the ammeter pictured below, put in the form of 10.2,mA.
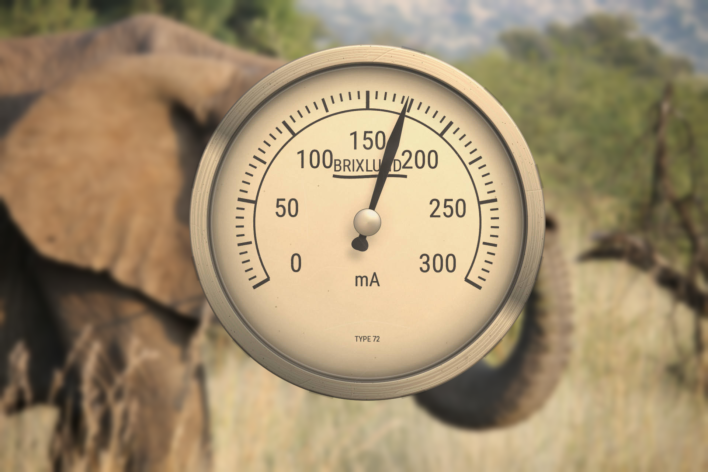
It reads 172.5,mA
